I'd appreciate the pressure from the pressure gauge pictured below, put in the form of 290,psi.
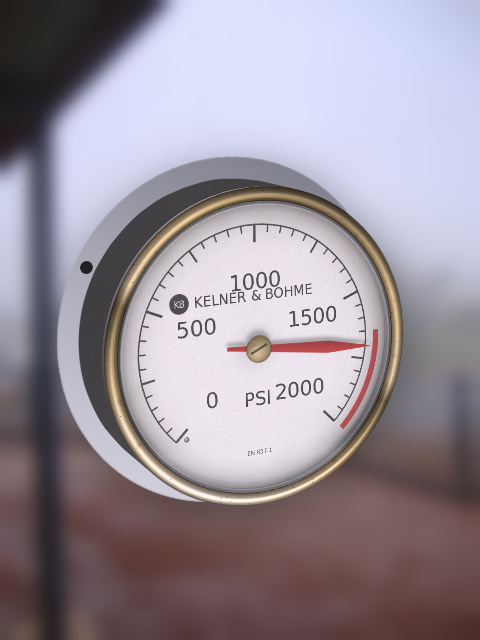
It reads 1700,psi
